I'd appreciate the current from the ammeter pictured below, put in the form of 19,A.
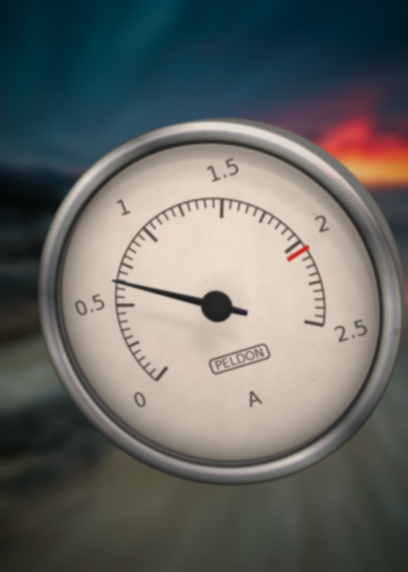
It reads 0.65,A
